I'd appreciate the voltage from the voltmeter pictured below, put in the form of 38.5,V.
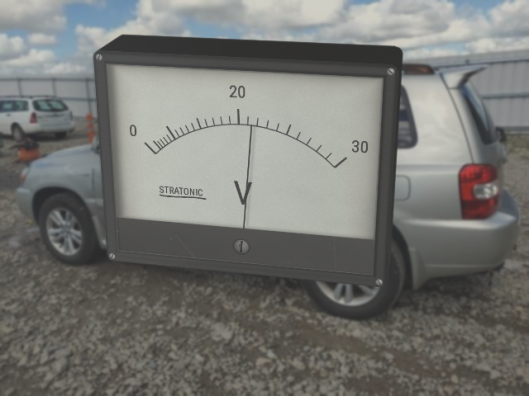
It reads 21.5,V
